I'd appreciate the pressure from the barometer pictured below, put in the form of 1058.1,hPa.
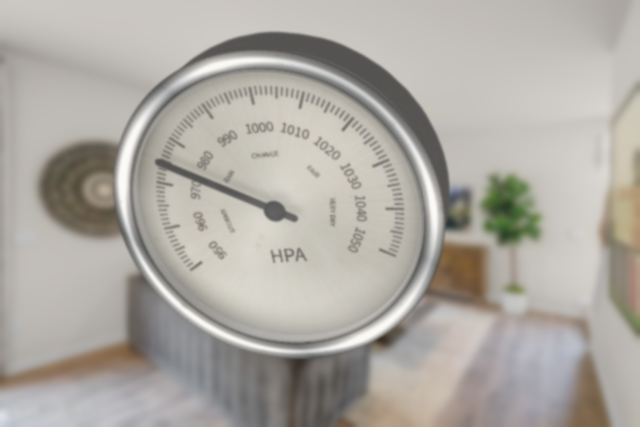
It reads 975,hPa
